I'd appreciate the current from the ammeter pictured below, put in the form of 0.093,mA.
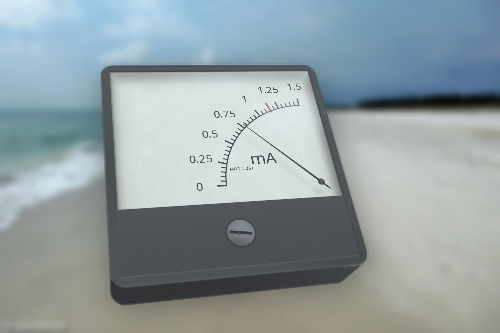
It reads 0.75,mA
